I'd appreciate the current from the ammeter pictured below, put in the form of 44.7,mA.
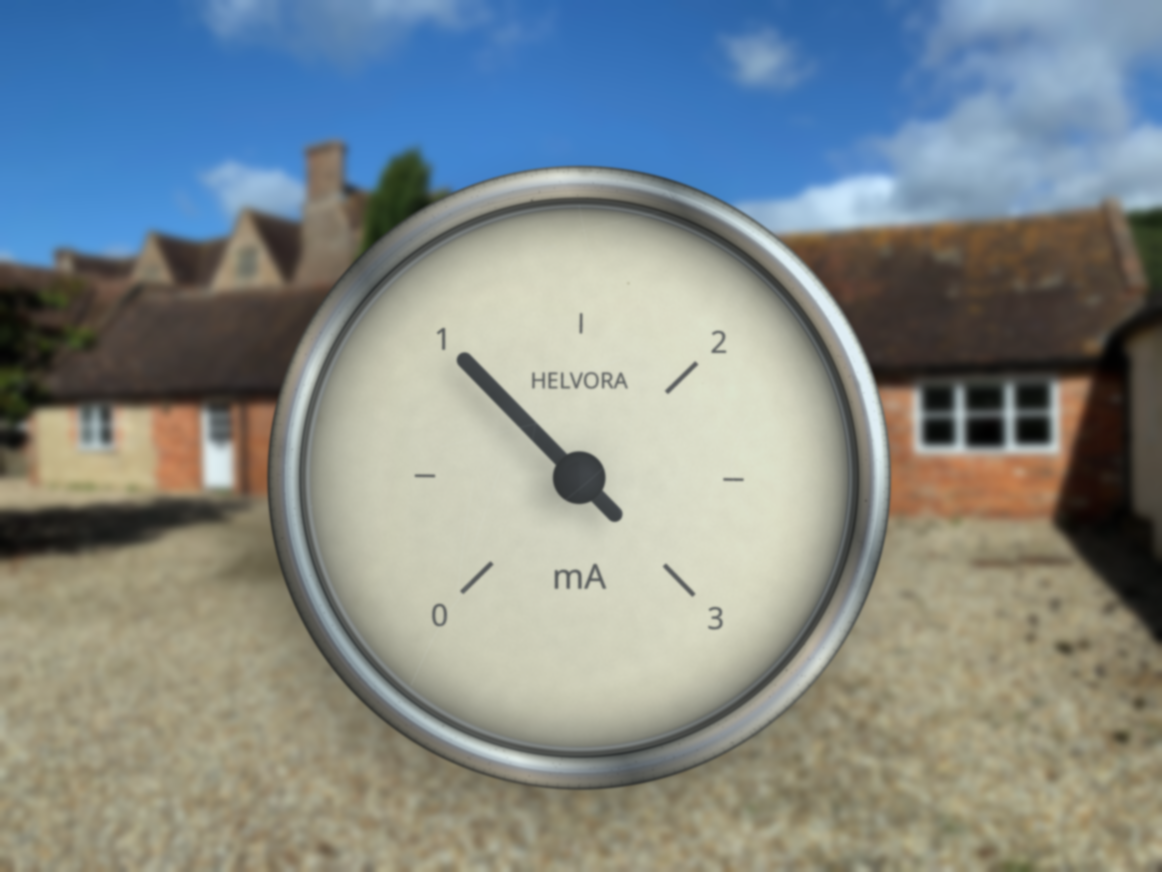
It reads 1,mA
